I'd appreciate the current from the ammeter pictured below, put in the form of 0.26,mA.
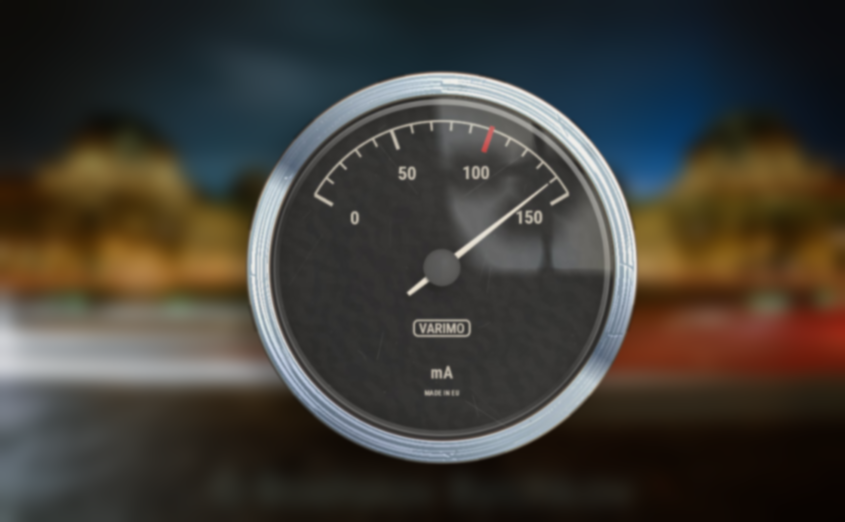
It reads 140,mA
